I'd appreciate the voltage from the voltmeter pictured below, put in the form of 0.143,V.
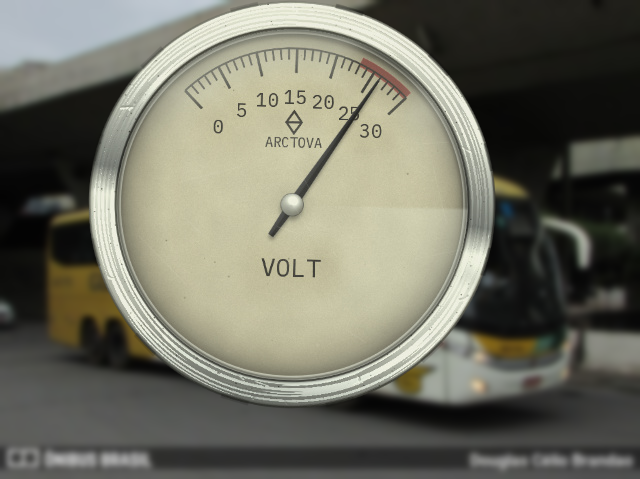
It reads 26,V
